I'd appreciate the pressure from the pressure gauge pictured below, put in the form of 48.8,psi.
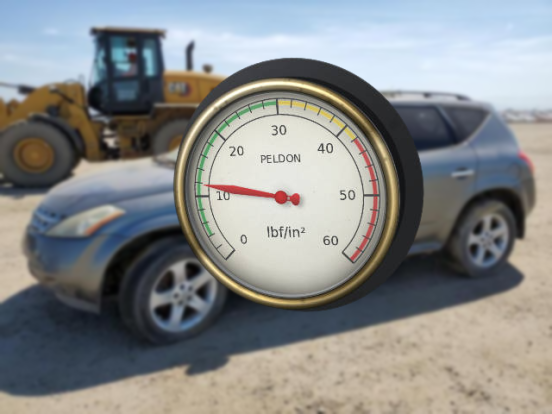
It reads 12,psi
